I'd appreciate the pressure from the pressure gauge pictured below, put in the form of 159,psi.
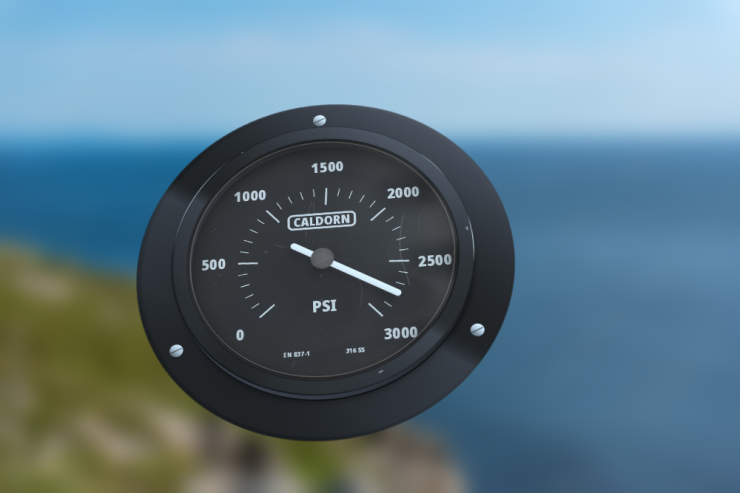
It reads 2800,psi
